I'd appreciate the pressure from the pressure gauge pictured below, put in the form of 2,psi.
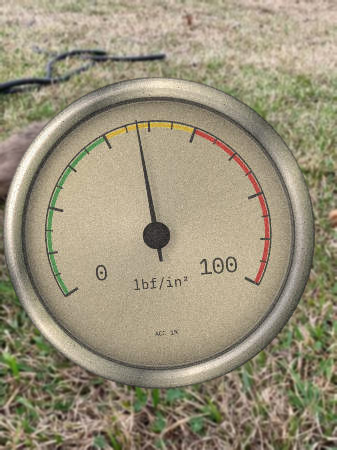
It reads 47.5,psi
